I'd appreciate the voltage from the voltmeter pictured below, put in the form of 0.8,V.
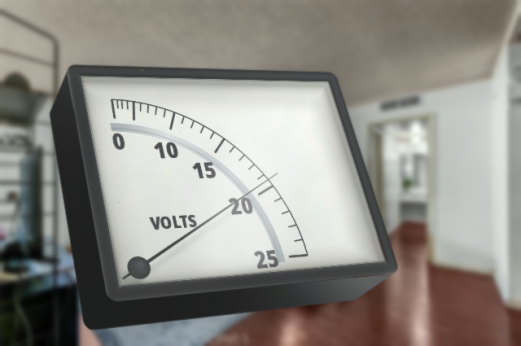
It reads 19.5,V
